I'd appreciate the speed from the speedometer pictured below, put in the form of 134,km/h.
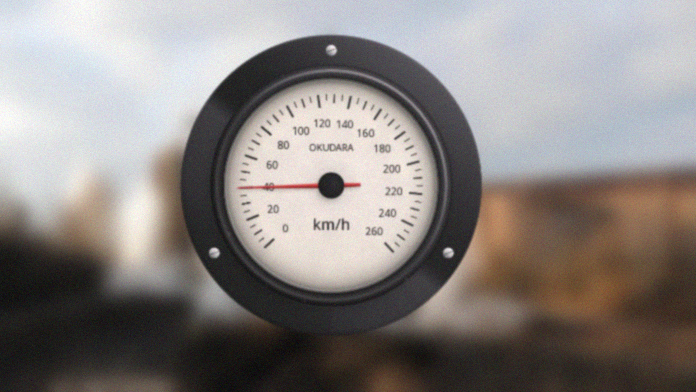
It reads 40,km/h
